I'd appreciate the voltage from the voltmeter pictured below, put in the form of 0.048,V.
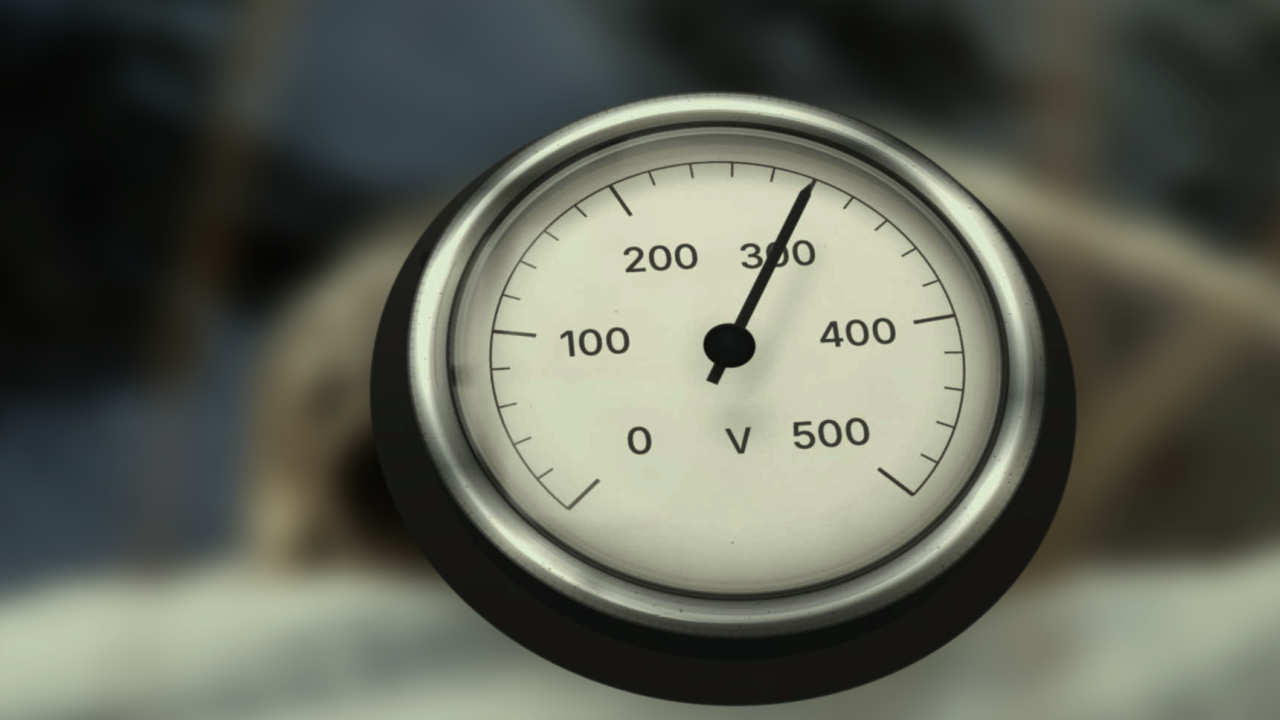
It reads 300,V
